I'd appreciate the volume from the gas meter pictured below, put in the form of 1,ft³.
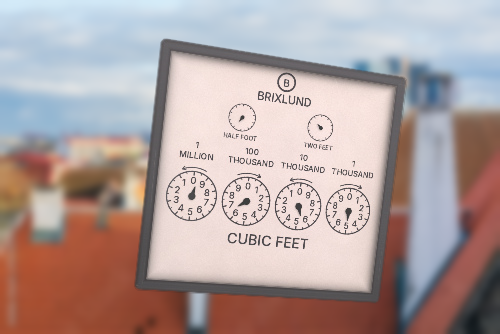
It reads 965500,ft³
